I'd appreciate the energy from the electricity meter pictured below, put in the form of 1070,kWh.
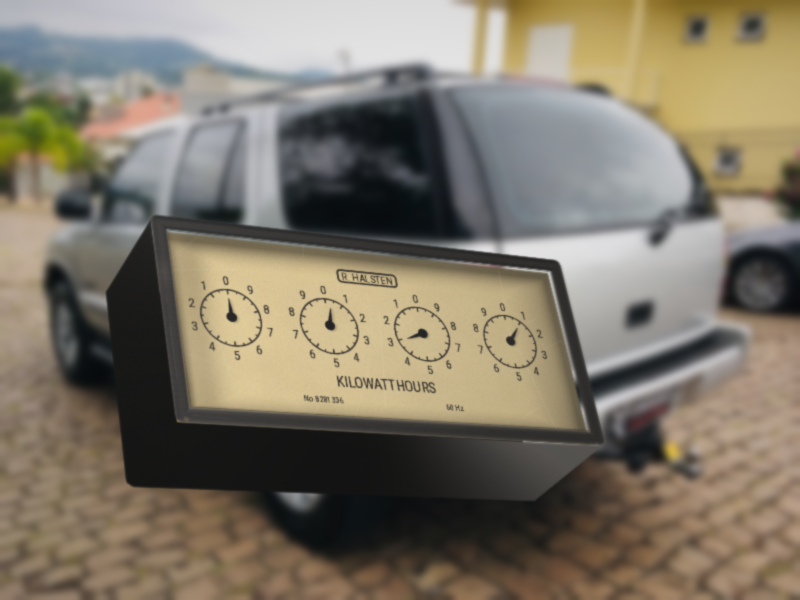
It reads 31,kWh
